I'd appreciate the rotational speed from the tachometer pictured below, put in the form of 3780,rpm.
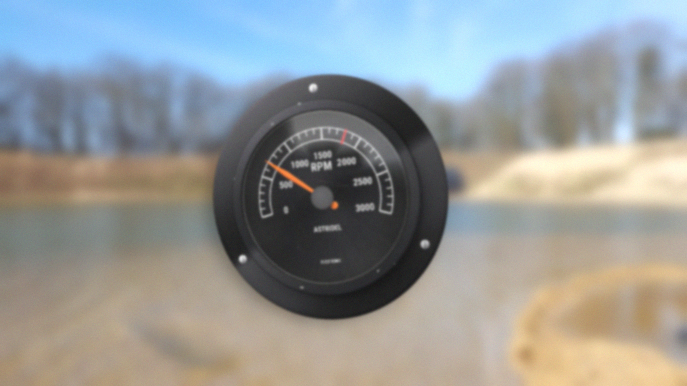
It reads 700,rpm
